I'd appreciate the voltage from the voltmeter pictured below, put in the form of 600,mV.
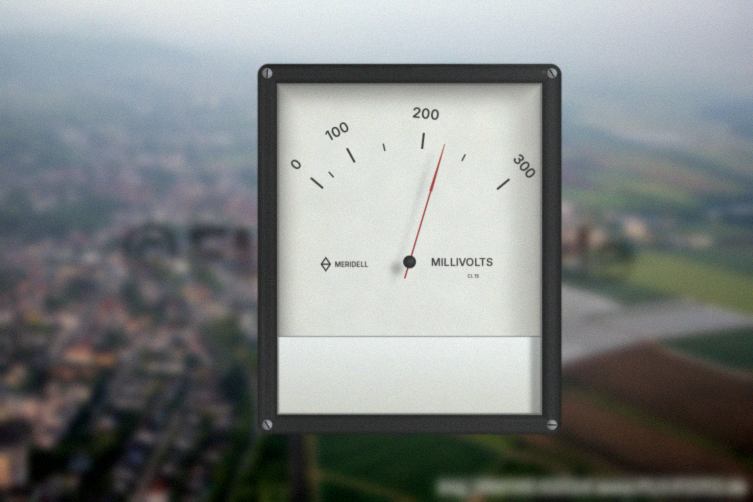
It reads 225,mV
